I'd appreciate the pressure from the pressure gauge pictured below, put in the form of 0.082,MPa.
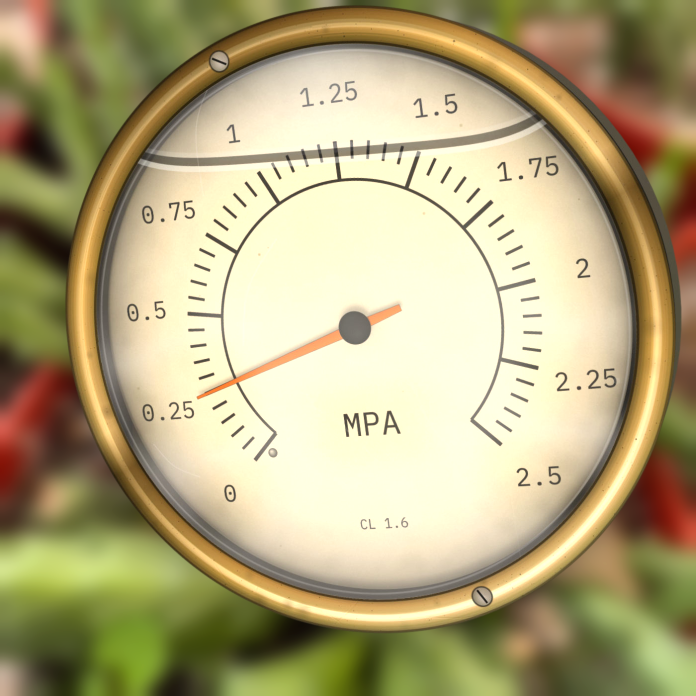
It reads 0.25,MPa
